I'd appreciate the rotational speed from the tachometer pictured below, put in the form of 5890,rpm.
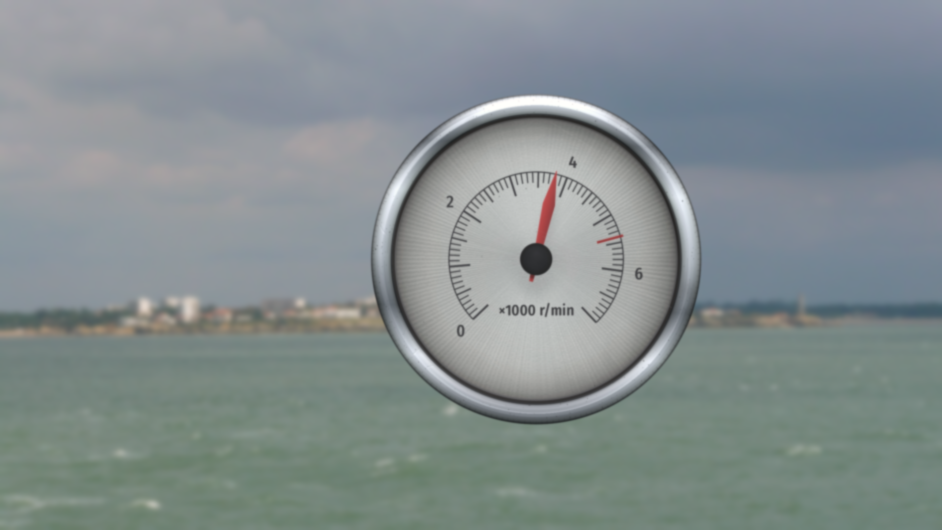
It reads 3800,rpm
